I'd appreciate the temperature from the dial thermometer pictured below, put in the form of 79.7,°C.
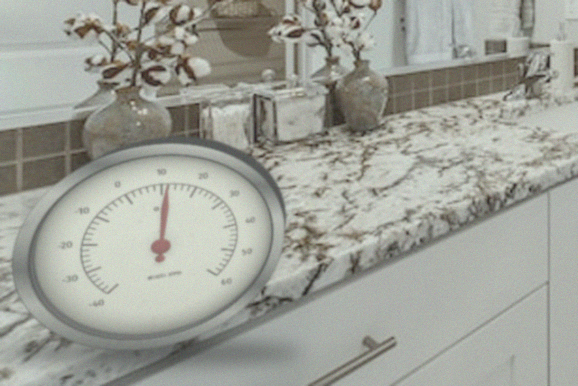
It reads 12,°C
